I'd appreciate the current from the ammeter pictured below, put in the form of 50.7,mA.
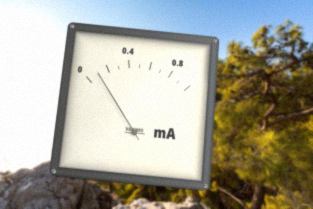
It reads 0.1,mA
